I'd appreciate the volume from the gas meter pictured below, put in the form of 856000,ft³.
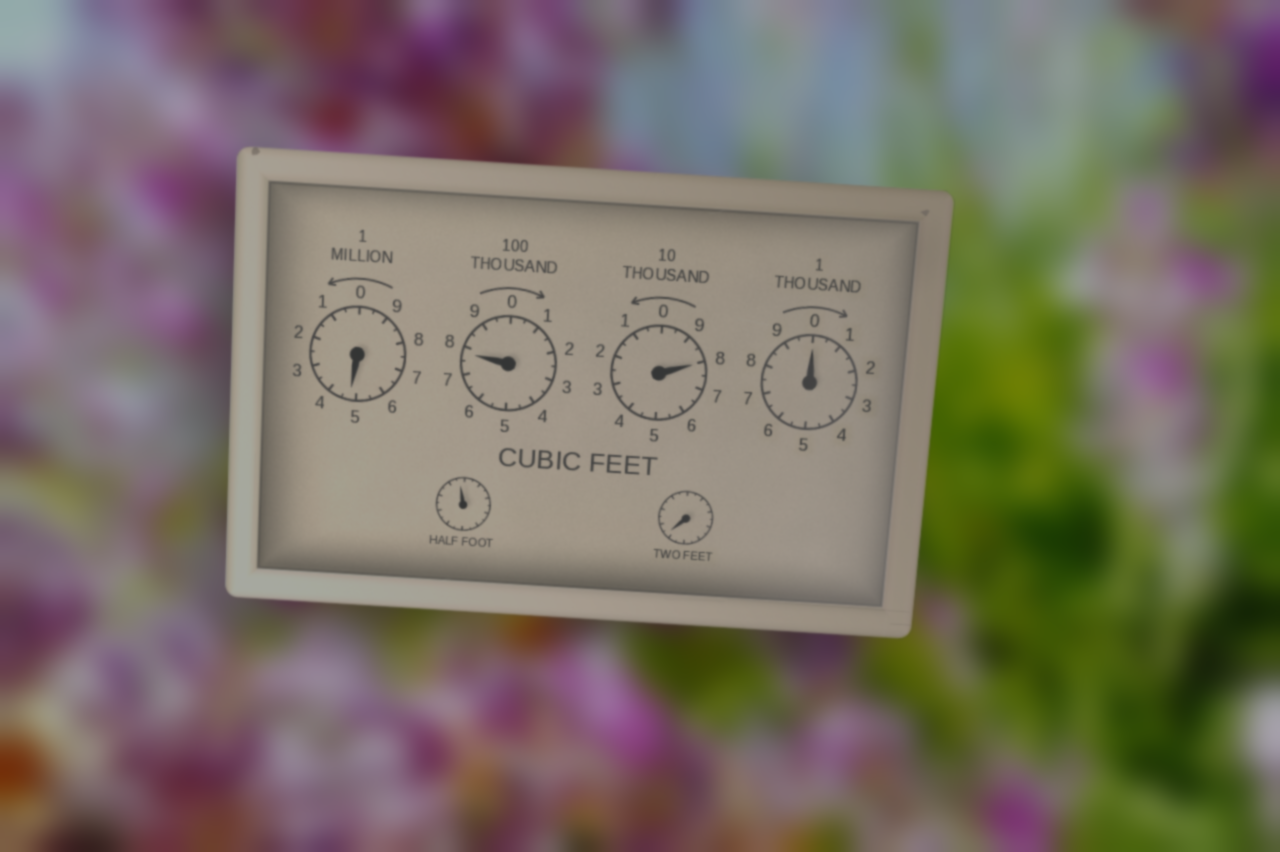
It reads 478000,ft³
